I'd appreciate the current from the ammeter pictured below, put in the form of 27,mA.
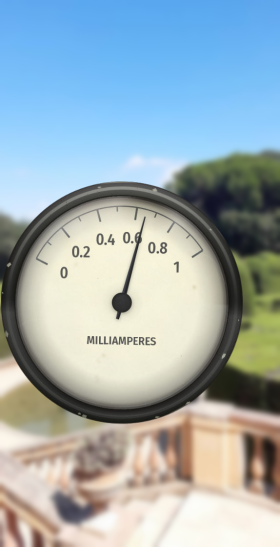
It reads 0.65,mA
